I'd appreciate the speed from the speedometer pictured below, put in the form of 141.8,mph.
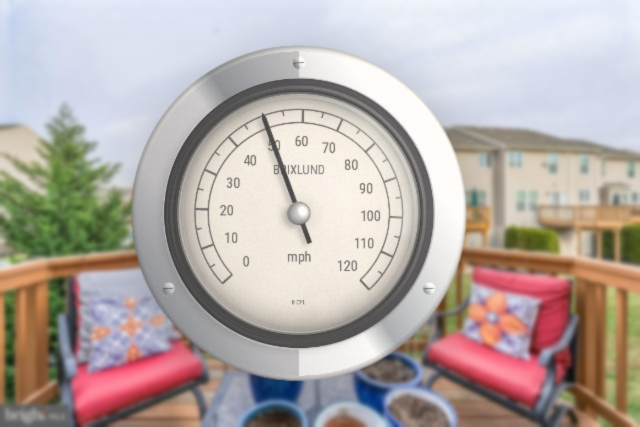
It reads 50,mph
